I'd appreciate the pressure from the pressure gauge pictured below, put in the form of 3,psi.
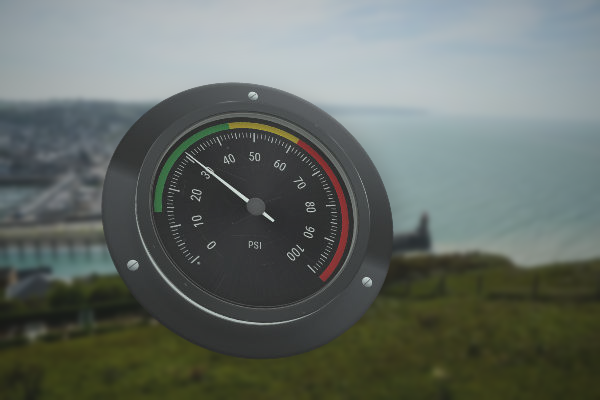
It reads 30,psi
